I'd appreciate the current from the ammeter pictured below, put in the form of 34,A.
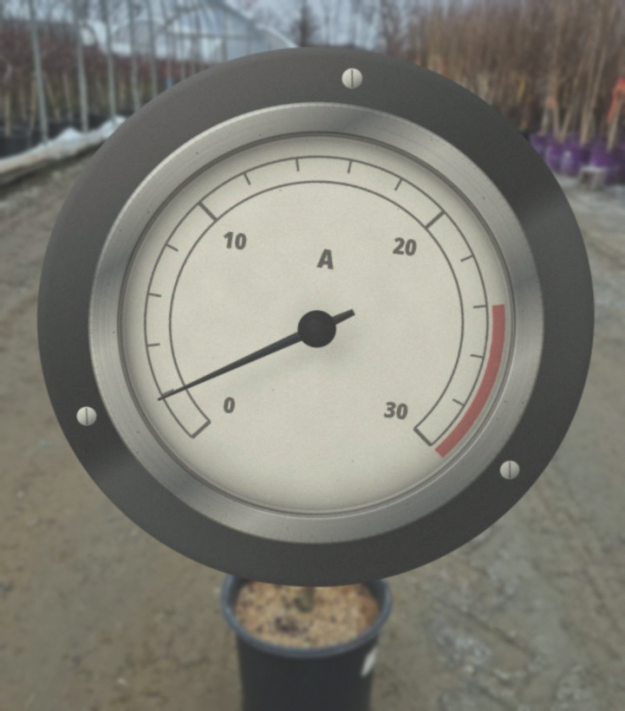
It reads 2,A
